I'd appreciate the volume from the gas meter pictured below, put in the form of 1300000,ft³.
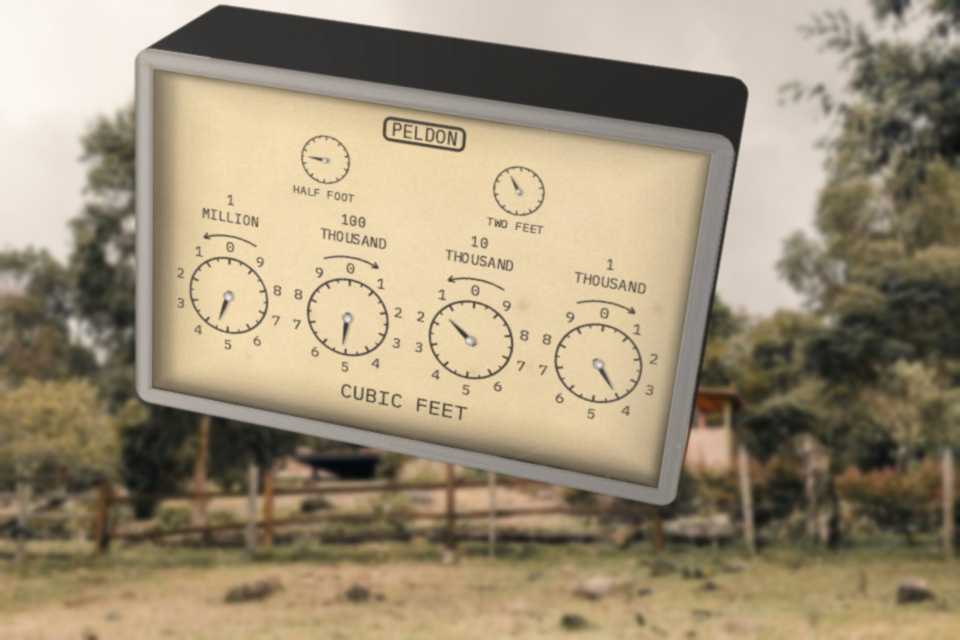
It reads 451400,ft³
